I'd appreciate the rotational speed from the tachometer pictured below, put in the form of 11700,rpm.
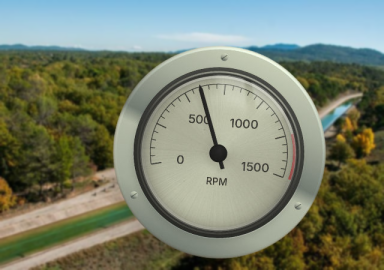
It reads 600,rpm
